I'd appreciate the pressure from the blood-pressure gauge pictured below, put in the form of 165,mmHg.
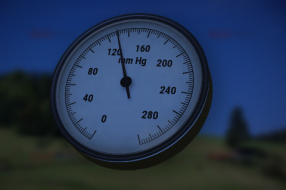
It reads 130,mmHg
